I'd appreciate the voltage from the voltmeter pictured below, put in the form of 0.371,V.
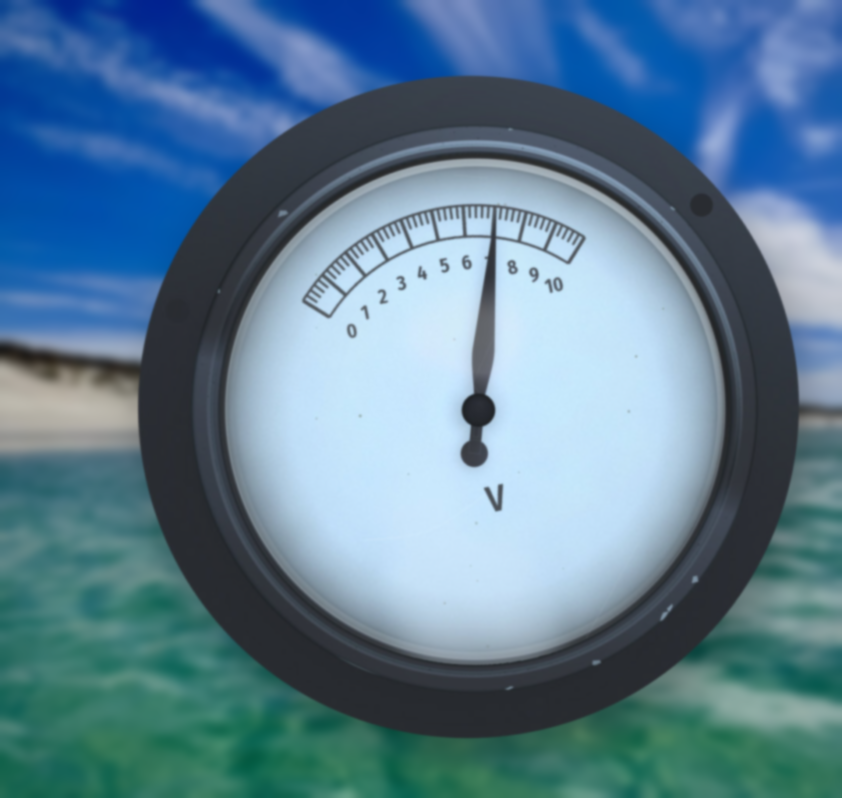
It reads 7,V
